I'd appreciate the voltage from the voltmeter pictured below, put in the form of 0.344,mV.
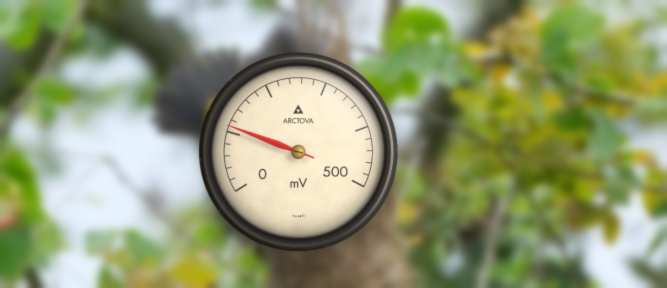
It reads 110,mV
